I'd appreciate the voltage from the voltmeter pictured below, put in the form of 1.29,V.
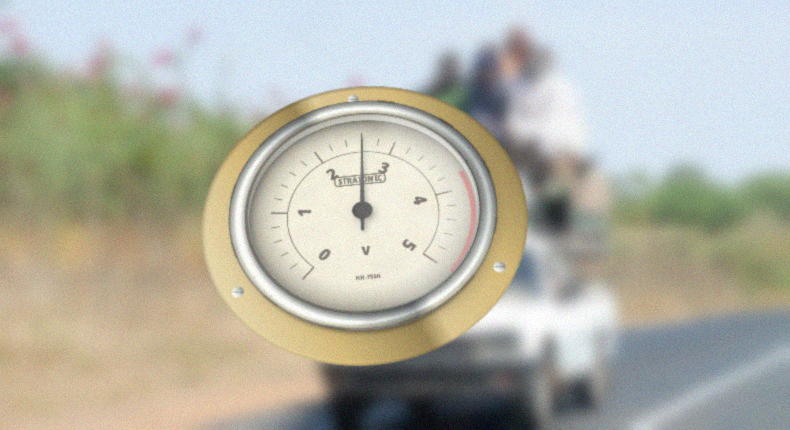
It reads 2.6,V
